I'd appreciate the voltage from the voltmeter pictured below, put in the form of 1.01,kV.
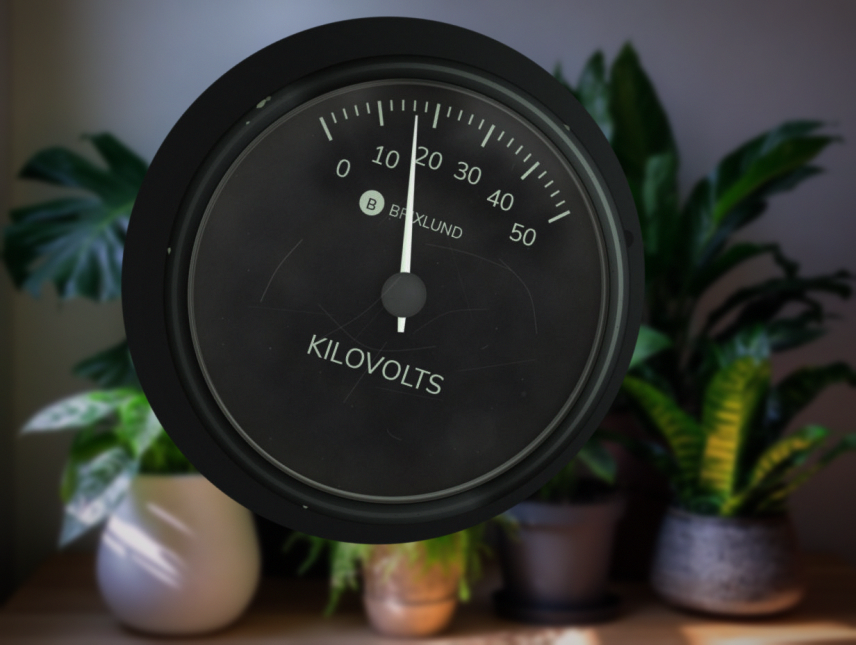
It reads 16,kV
